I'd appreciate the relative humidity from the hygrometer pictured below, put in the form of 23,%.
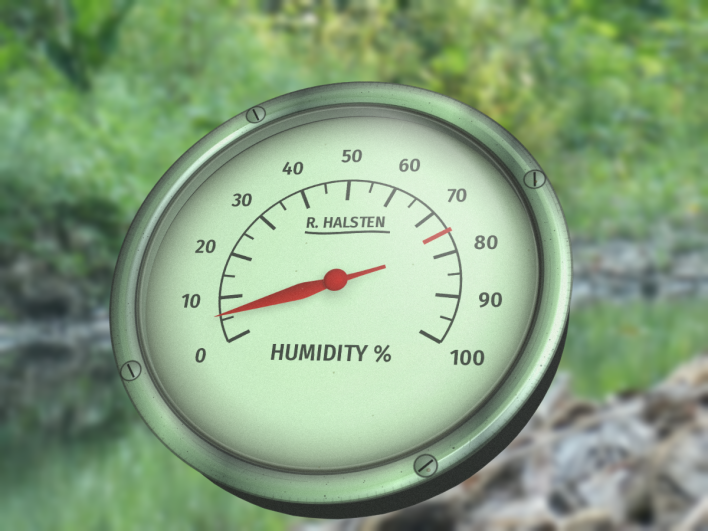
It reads 5,%
